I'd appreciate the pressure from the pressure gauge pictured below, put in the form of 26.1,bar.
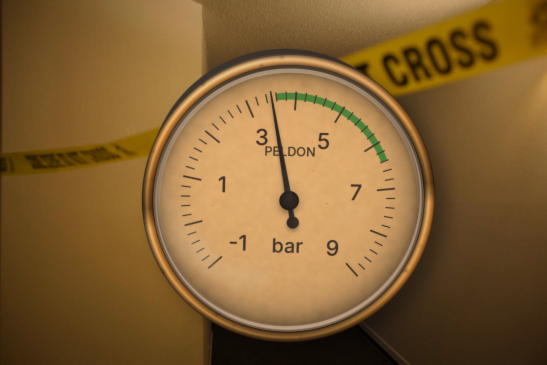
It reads 3.5,bar
